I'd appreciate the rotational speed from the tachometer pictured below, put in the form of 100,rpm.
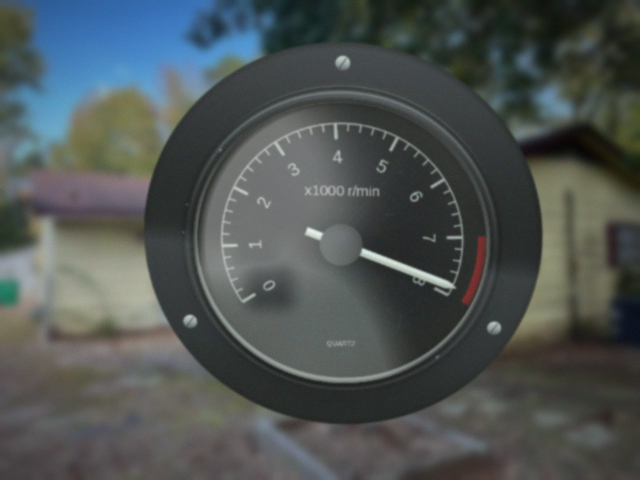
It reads 7800,rpm
